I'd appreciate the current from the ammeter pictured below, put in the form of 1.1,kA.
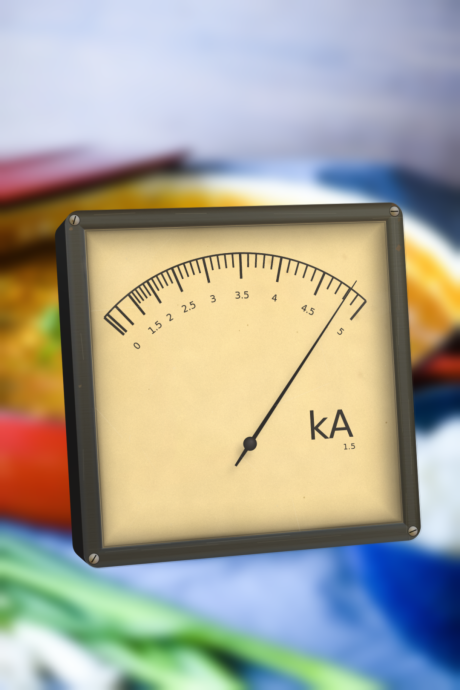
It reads 4.8,kA
